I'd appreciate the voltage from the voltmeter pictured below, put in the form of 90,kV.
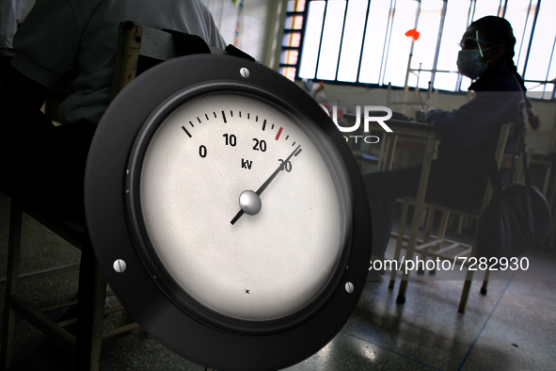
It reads 29,kV
